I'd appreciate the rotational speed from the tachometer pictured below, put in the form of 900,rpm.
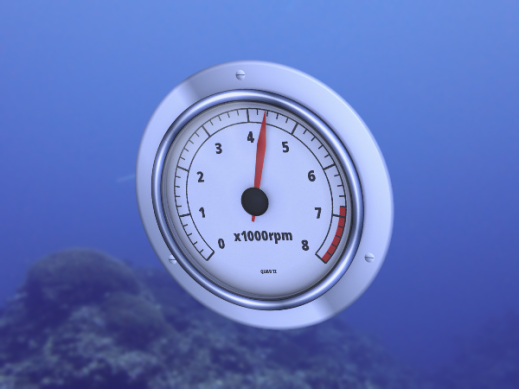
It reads 4400,rpm
